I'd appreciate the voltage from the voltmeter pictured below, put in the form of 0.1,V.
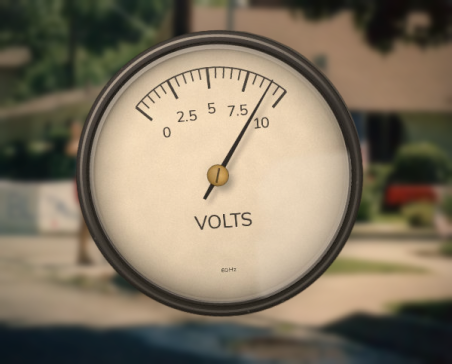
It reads 9,V
